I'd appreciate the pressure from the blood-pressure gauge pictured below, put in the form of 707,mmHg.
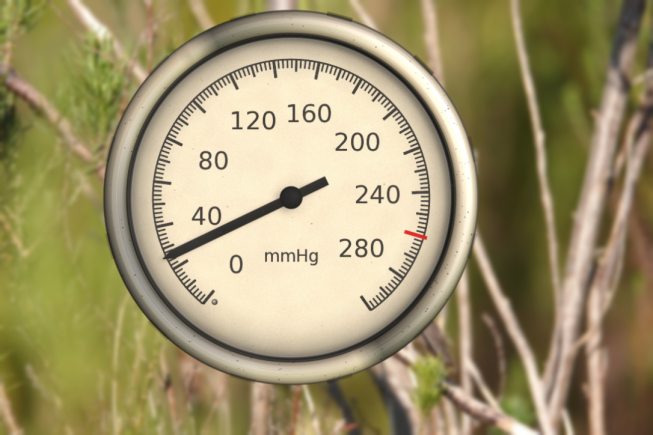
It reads 26,mmHg
